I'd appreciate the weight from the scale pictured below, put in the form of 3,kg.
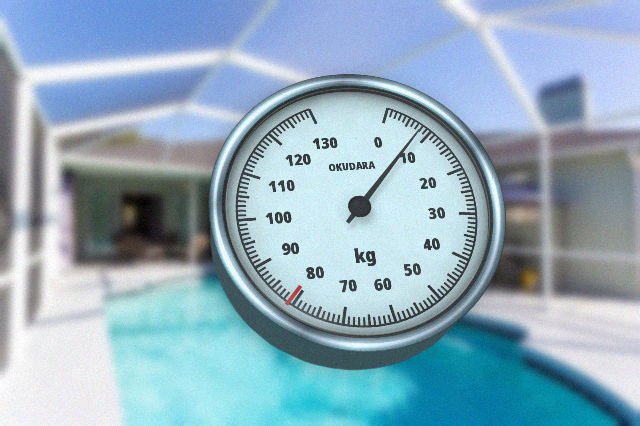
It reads 8,kg
